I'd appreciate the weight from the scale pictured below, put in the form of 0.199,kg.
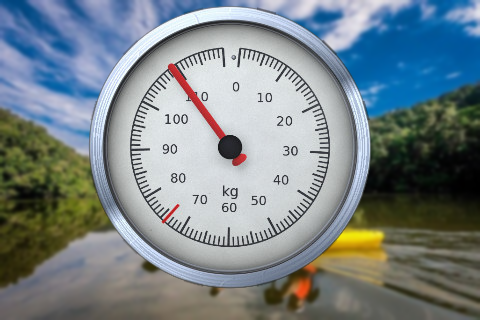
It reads 109,kg
